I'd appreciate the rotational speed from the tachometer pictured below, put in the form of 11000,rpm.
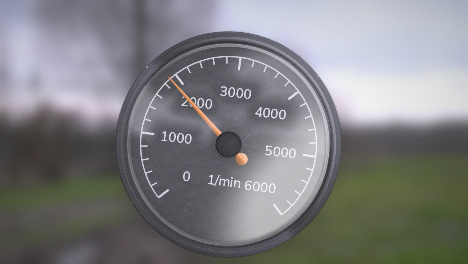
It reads 1900,rpm
